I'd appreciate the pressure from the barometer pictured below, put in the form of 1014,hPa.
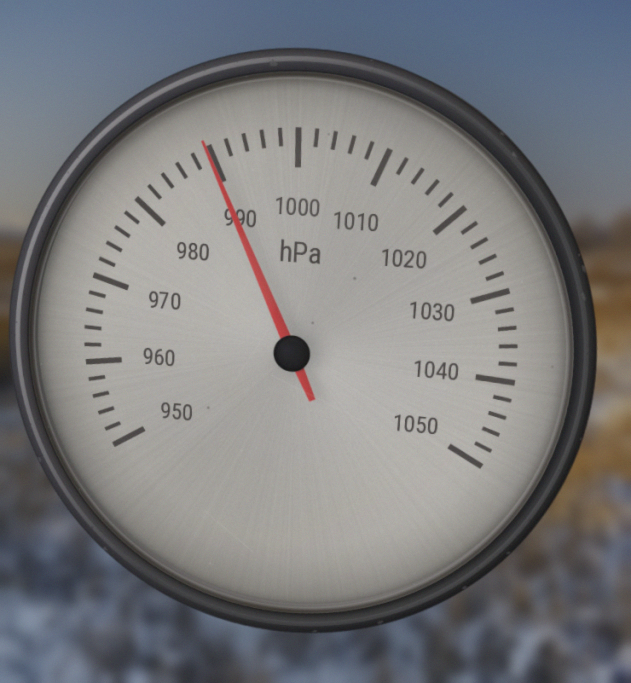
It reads 990,hPa
